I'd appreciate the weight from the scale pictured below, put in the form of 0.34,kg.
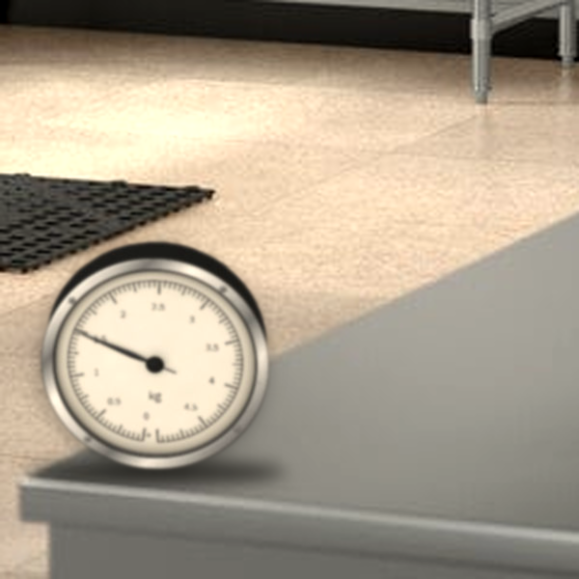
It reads 1.5,kg
